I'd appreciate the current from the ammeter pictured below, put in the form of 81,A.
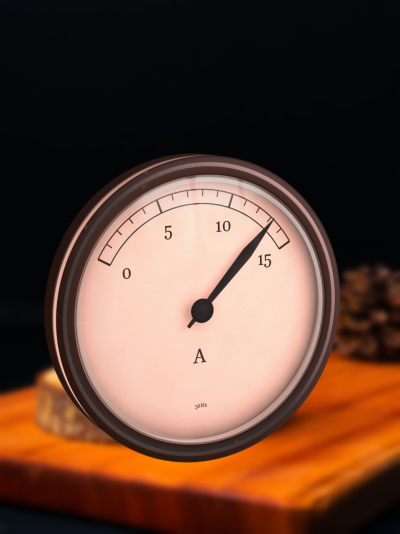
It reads 13,A
